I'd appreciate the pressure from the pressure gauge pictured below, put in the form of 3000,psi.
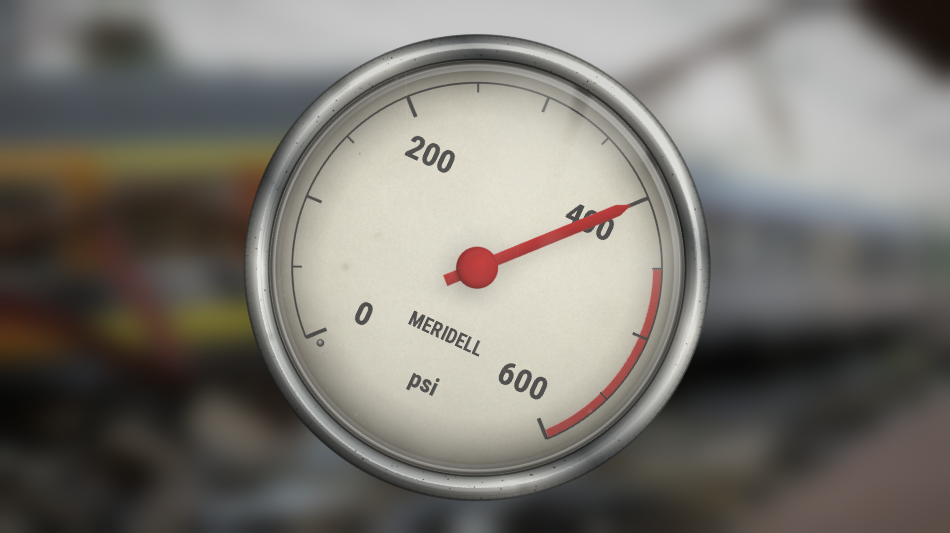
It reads 400,psi
